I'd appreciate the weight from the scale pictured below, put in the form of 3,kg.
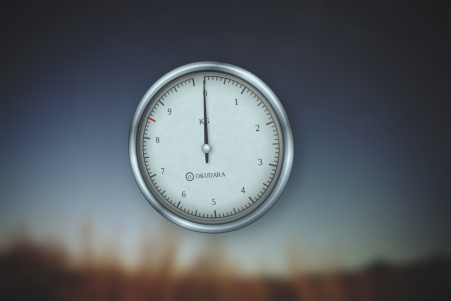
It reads 0,kg
